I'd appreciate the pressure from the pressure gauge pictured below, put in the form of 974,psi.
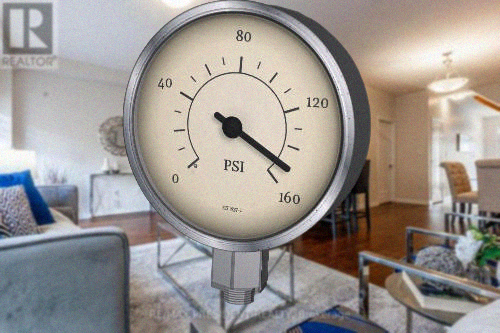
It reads 150,psi
